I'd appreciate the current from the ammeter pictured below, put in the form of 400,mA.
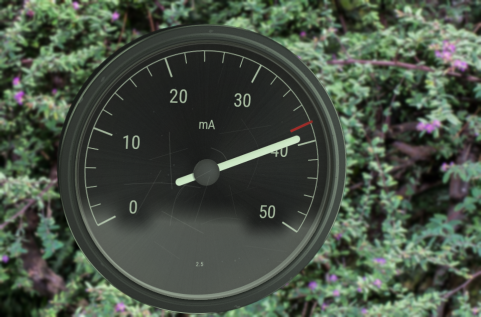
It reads 39,mA
